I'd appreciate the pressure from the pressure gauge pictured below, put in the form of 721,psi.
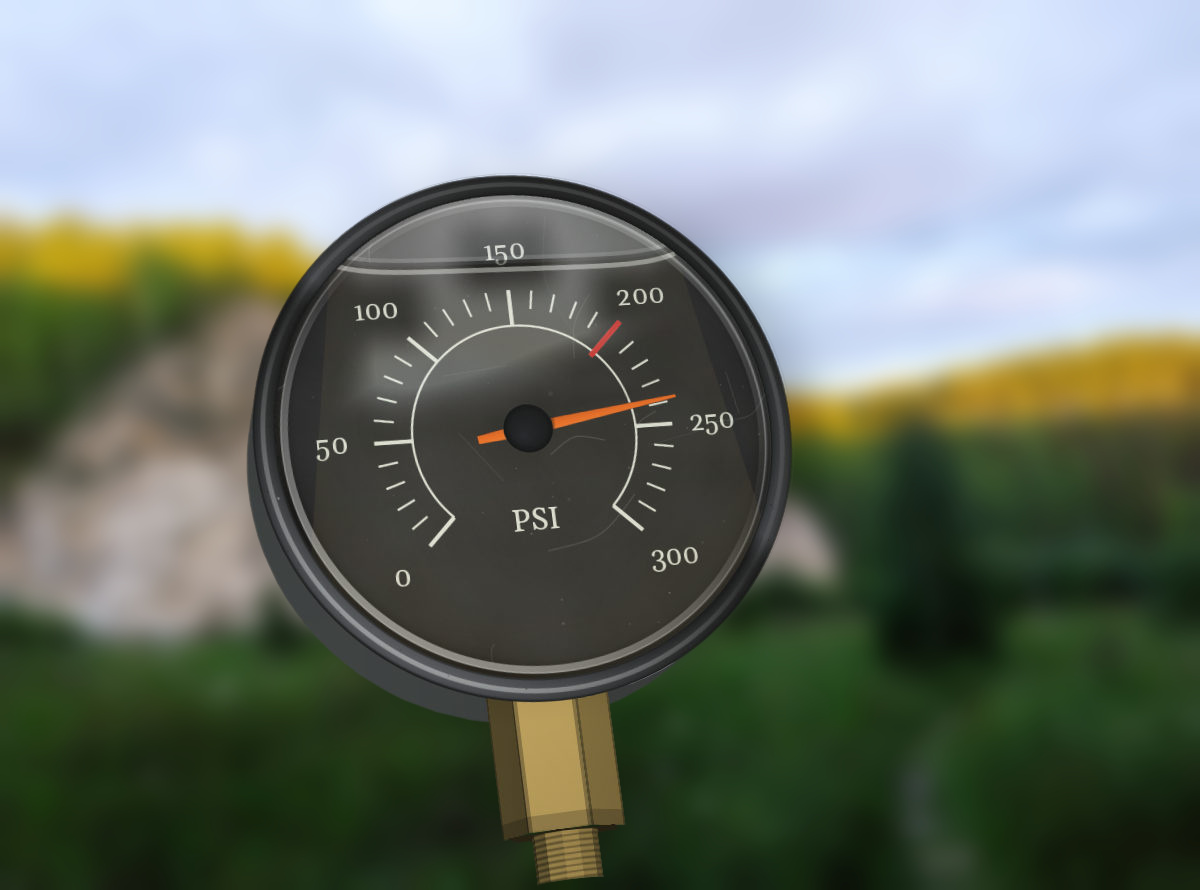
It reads 240,psi
